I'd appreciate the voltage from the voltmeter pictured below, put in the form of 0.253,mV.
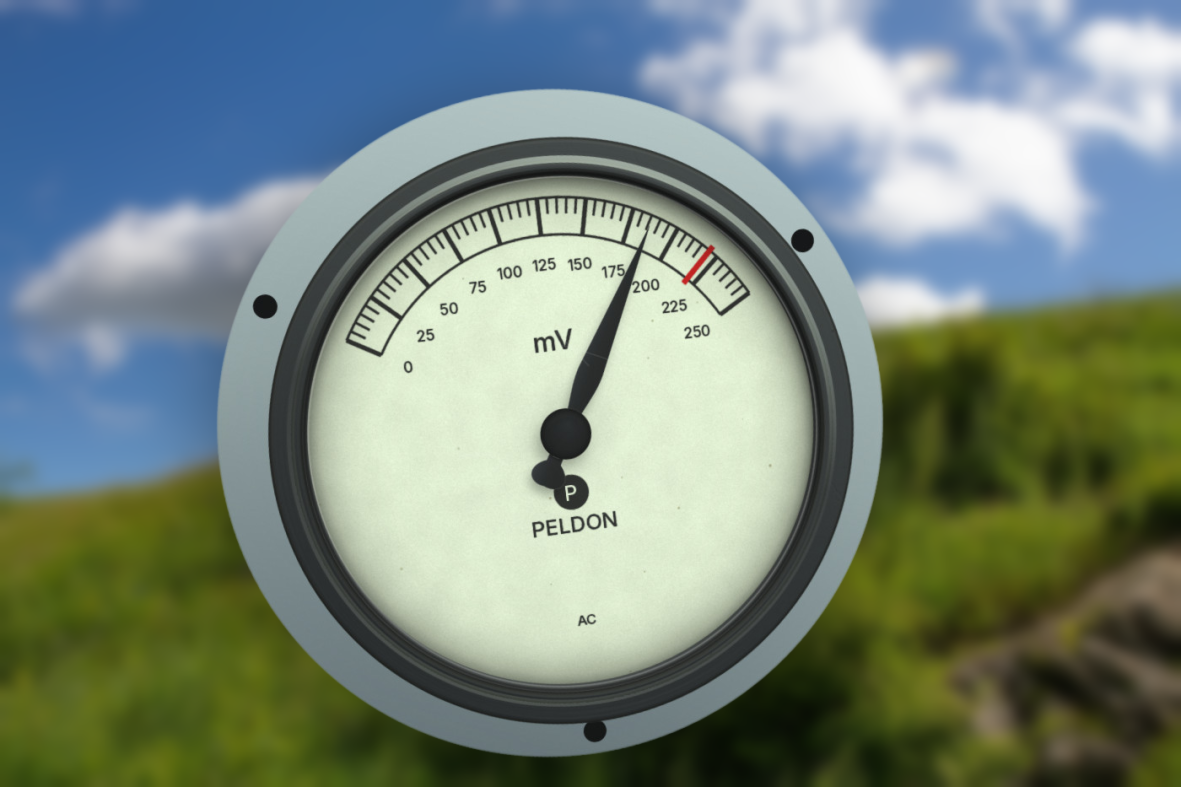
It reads 185,mV
